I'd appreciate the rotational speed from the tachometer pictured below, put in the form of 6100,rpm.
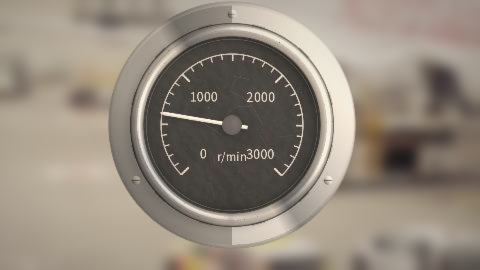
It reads 600,rpm
